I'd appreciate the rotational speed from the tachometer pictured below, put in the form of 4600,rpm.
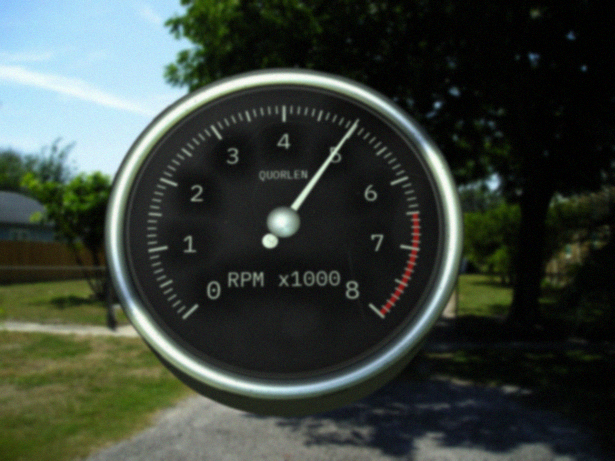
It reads 5000,rpm
